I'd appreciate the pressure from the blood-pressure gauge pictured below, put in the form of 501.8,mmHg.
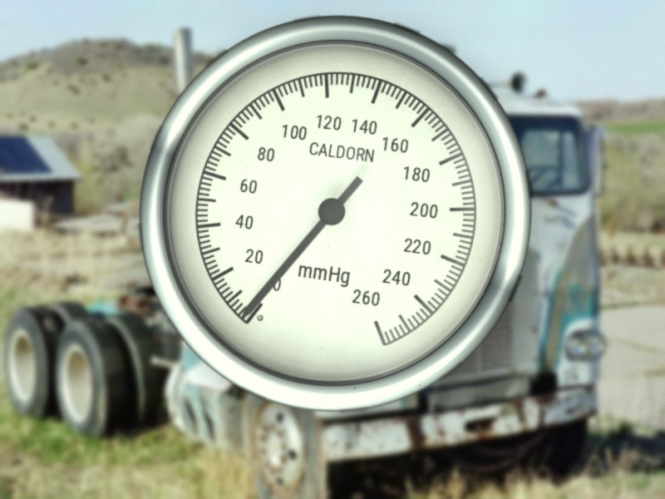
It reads 2,mmHg
